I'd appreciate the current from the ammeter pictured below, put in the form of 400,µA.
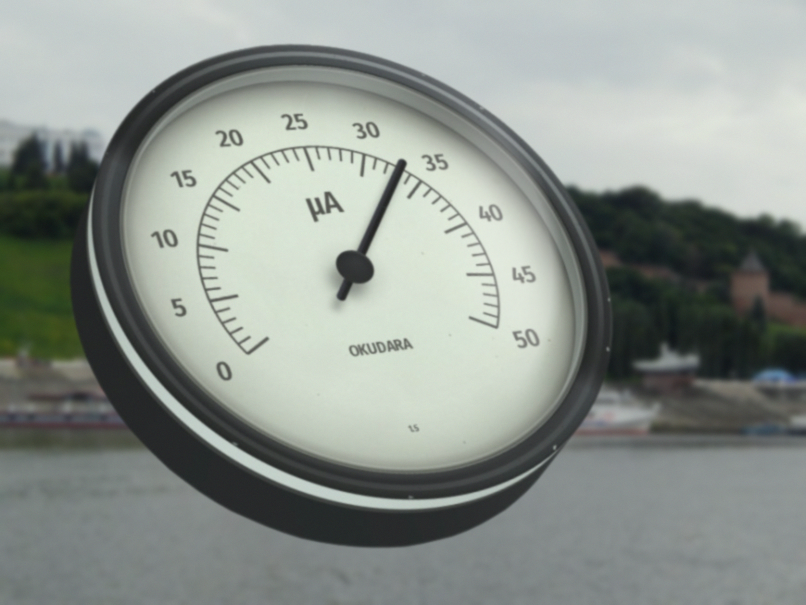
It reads 33,µA
